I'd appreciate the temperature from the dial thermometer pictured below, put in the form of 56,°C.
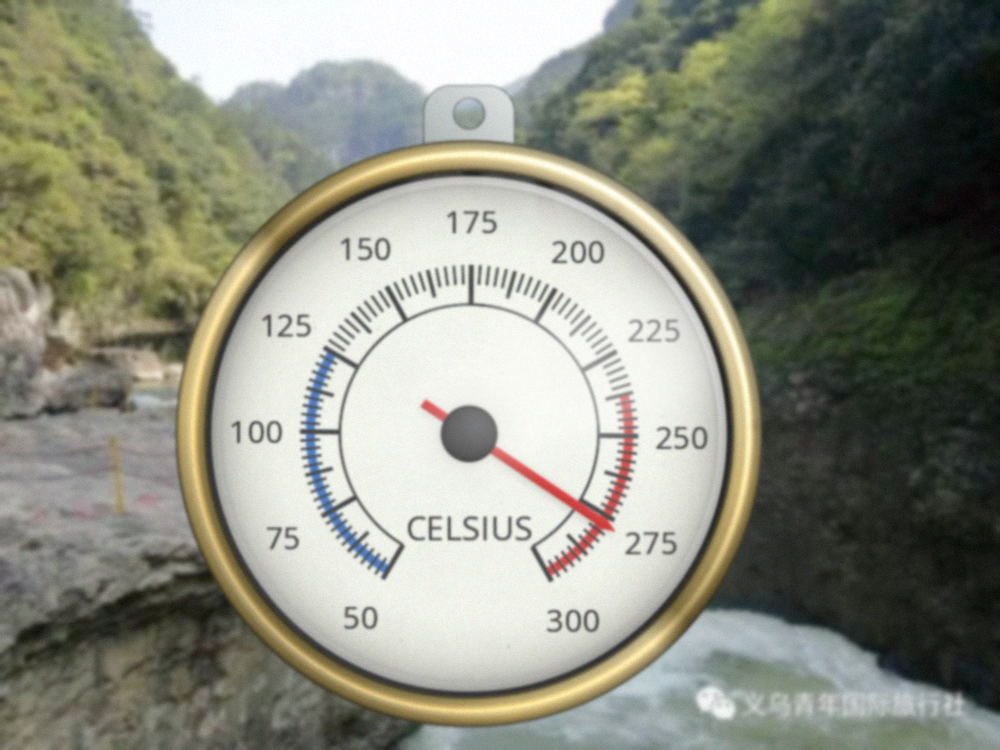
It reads 277.5,°C
